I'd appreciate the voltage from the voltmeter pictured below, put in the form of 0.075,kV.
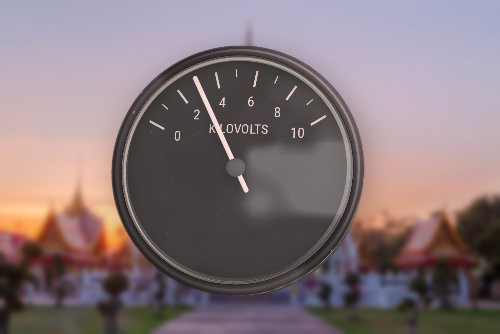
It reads 3,kV
